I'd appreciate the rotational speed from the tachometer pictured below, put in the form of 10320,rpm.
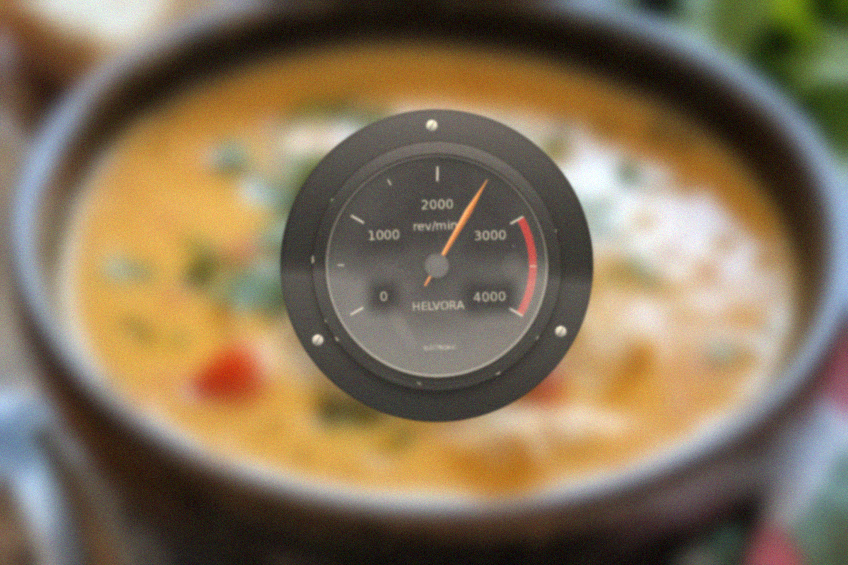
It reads 2500,rpm
